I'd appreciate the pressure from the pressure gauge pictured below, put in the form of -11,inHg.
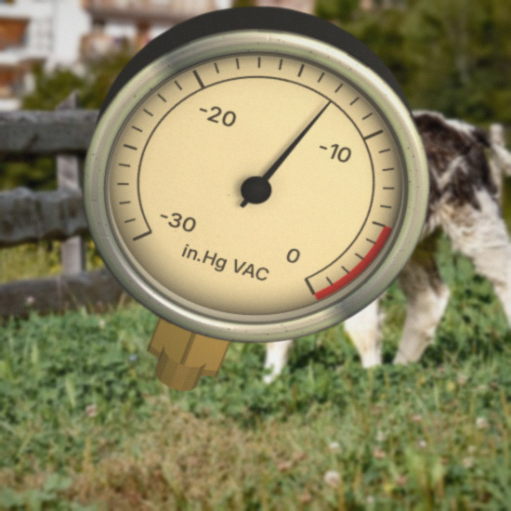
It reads -13,inHg
